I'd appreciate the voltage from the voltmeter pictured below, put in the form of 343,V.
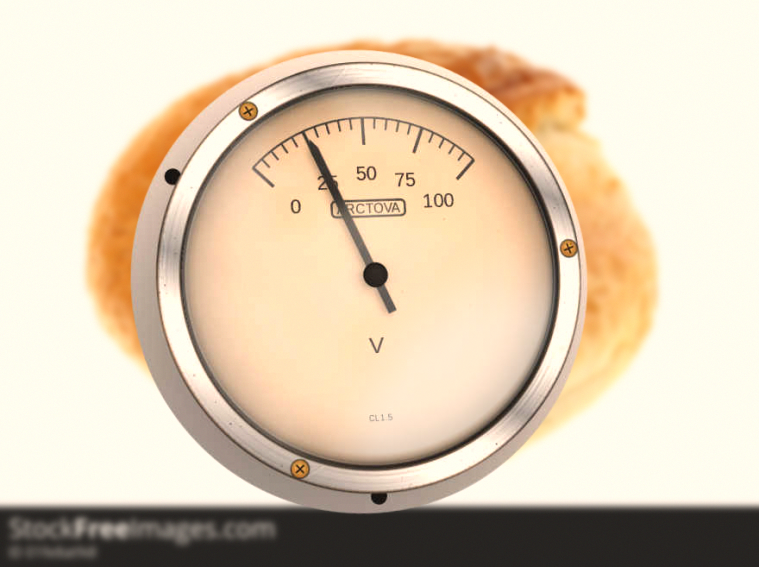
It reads 25,V
